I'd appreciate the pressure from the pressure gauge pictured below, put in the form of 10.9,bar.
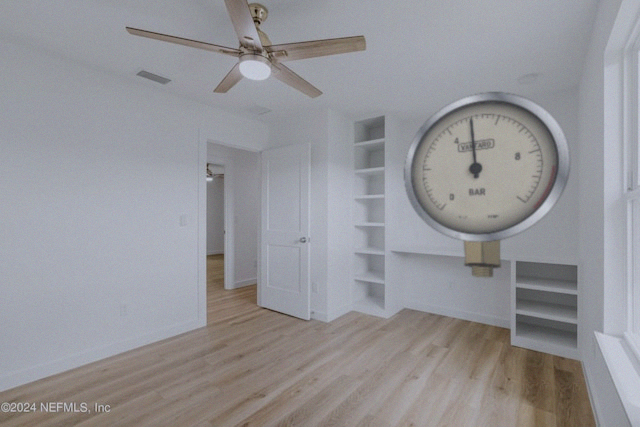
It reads 5,bar
